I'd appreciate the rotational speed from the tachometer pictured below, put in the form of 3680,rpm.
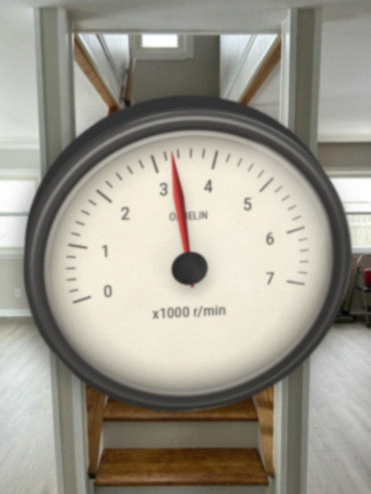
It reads 3300,rpm
